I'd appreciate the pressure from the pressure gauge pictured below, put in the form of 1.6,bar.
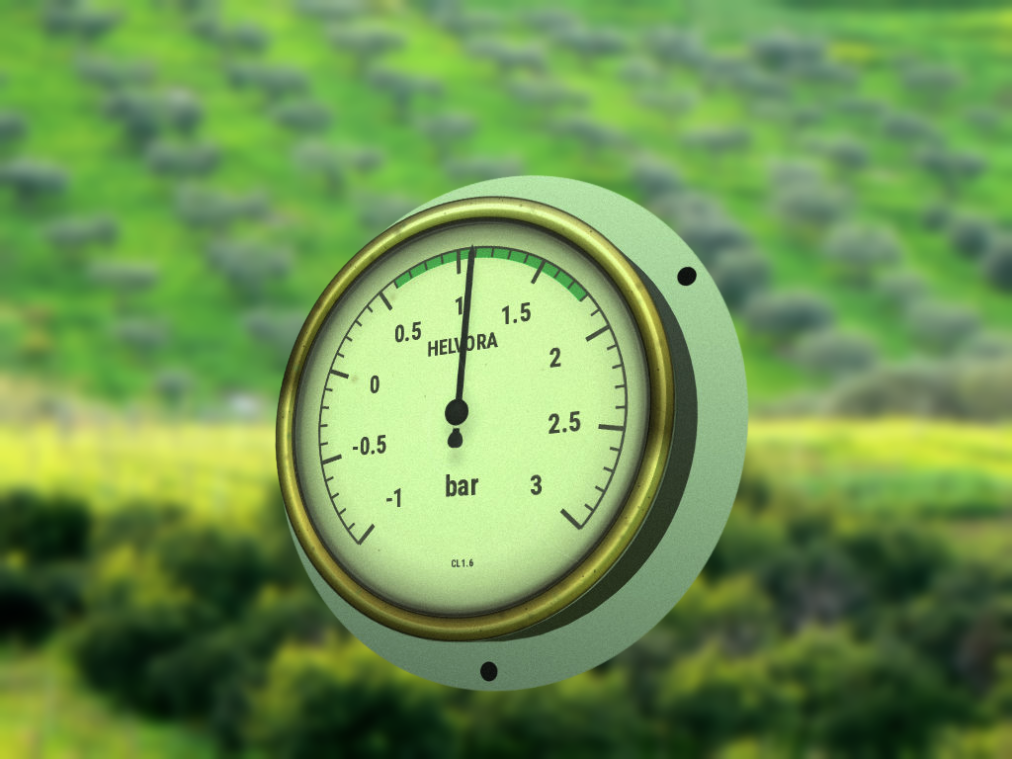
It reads 1.1,bar
